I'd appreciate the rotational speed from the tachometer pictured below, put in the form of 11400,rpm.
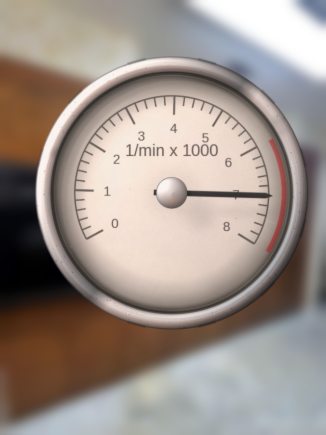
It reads 7000,rpm
